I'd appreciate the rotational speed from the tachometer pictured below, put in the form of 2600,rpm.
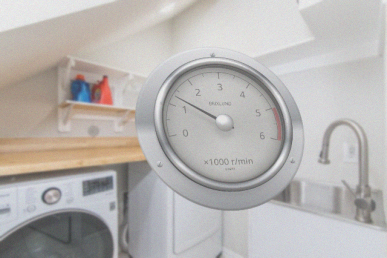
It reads 1250,rpm
